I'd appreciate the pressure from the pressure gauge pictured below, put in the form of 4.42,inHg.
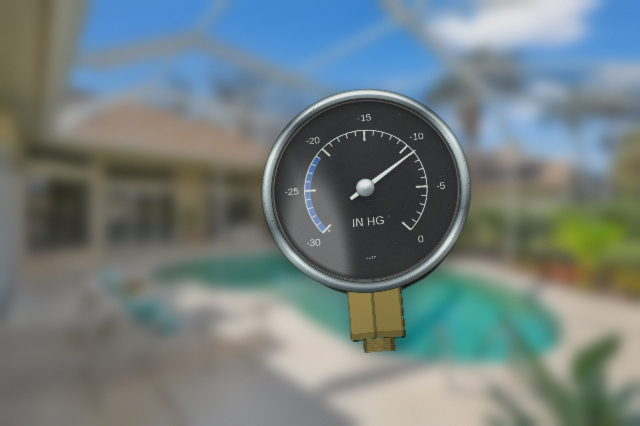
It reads -9,inHg
